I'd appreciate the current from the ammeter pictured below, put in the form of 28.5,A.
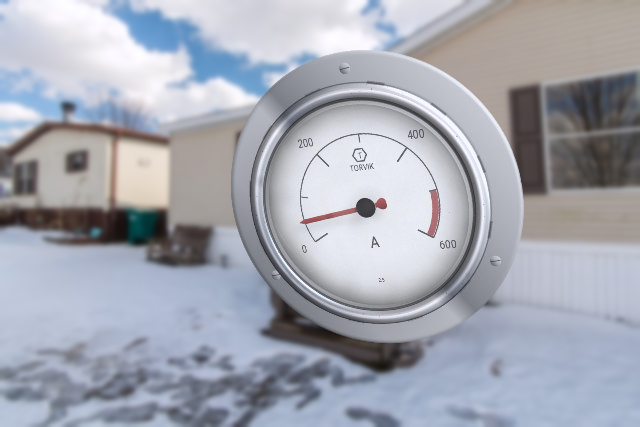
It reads 50,A
